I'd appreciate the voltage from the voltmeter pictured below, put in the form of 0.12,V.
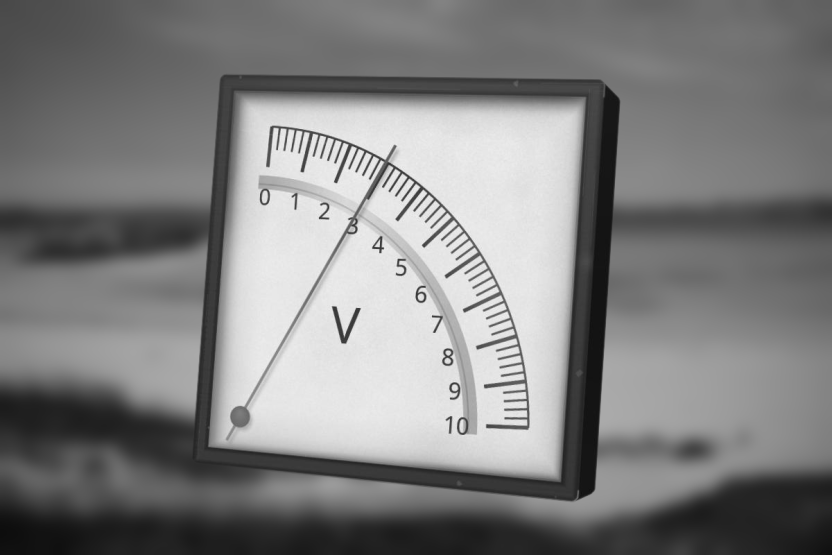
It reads 3,V
